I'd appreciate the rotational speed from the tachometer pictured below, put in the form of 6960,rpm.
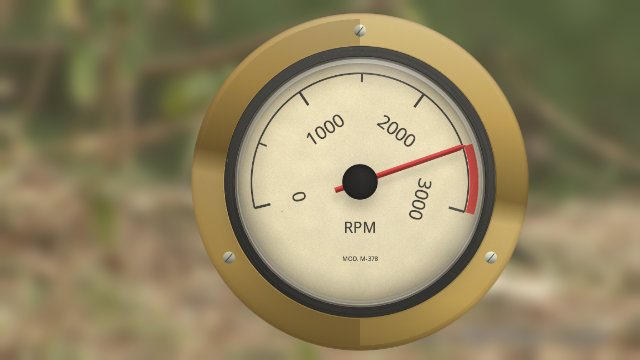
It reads 2500,rpm
